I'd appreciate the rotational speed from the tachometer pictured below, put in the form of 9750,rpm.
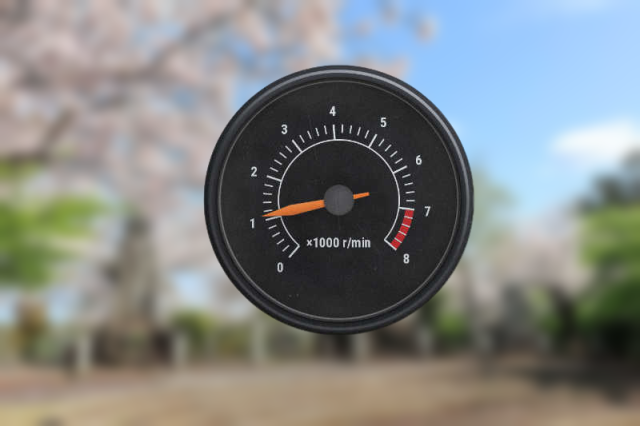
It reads 1100,rpm
